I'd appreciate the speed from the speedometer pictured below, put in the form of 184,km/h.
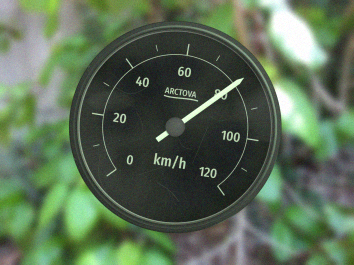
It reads 80,km/h
